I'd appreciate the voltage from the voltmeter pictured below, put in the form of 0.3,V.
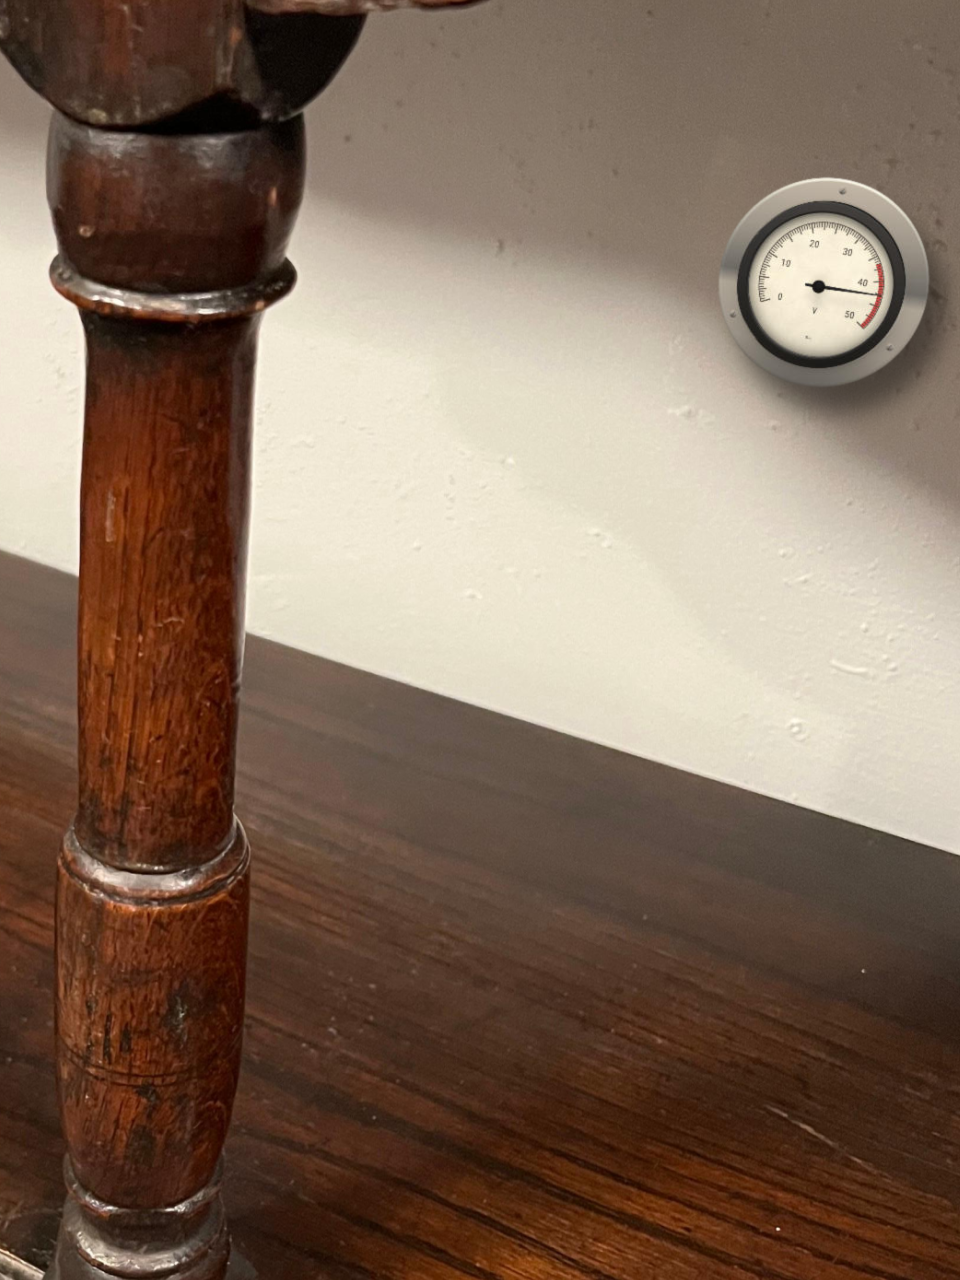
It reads 42.5,V
